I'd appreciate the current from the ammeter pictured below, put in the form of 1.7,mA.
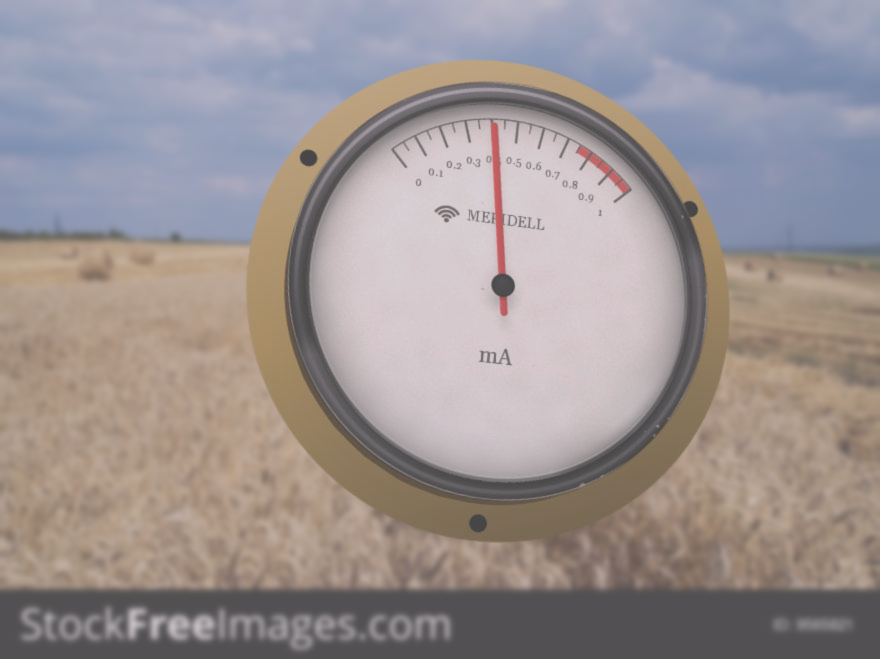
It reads 0.4,mA
